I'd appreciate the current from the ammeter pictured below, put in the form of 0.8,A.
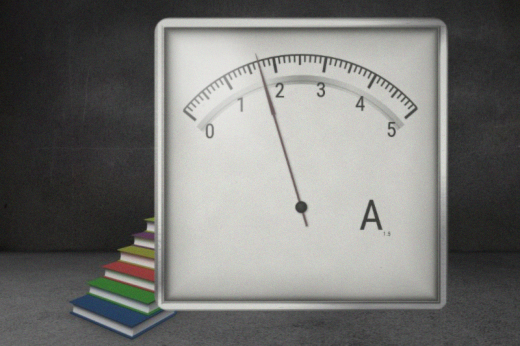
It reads 1.7,A
